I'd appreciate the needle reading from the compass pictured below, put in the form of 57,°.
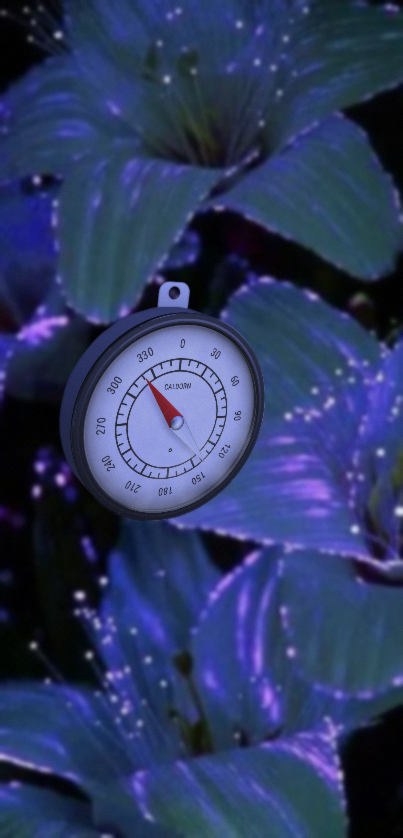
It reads 320,°
